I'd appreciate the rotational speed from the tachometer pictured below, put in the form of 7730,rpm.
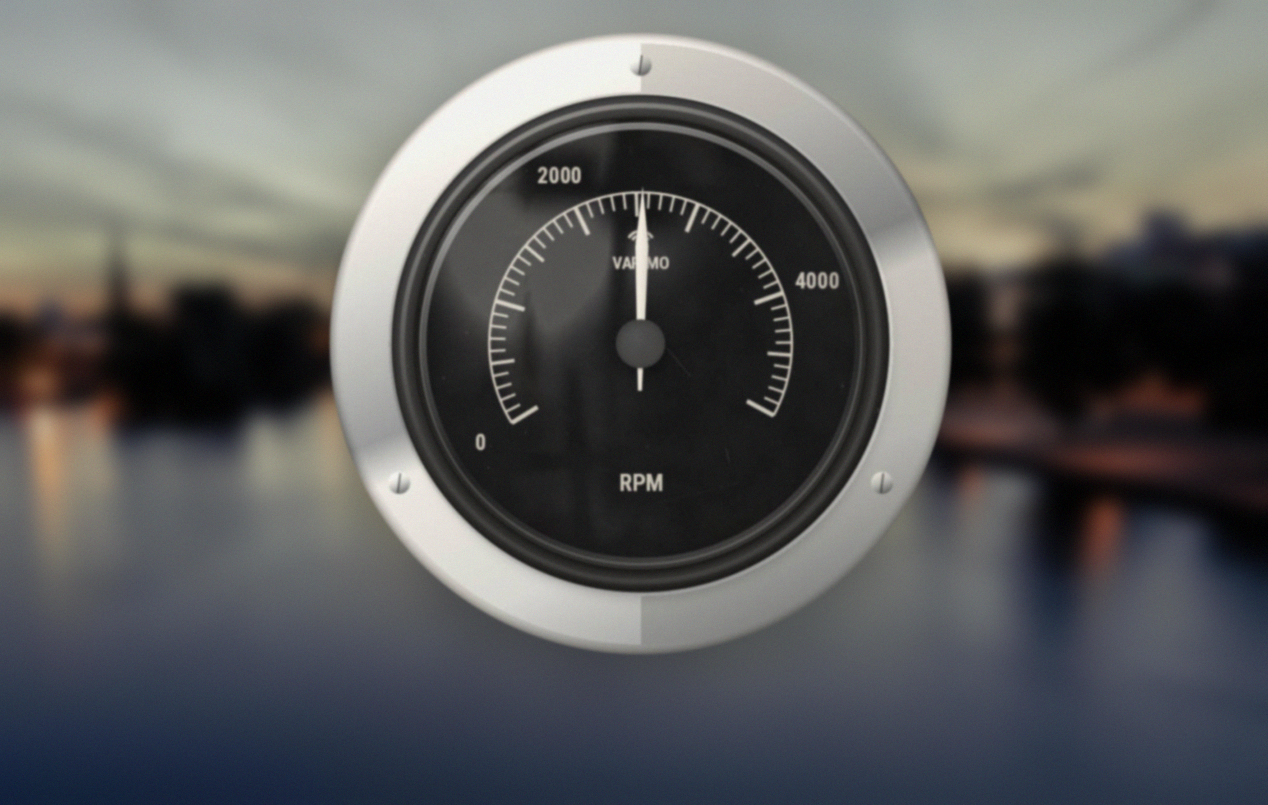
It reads 2550,rpm
